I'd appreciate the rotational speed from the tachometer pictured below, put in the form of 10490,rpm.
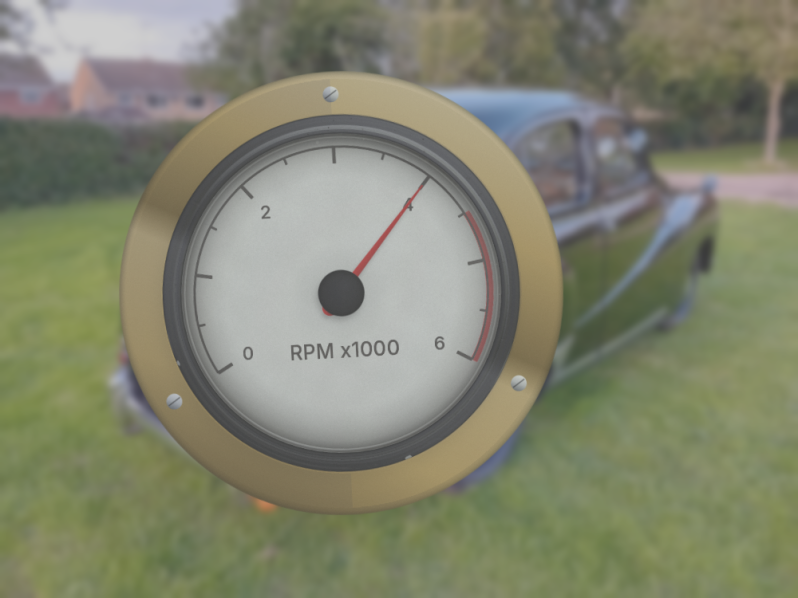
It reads 4000,rpm
